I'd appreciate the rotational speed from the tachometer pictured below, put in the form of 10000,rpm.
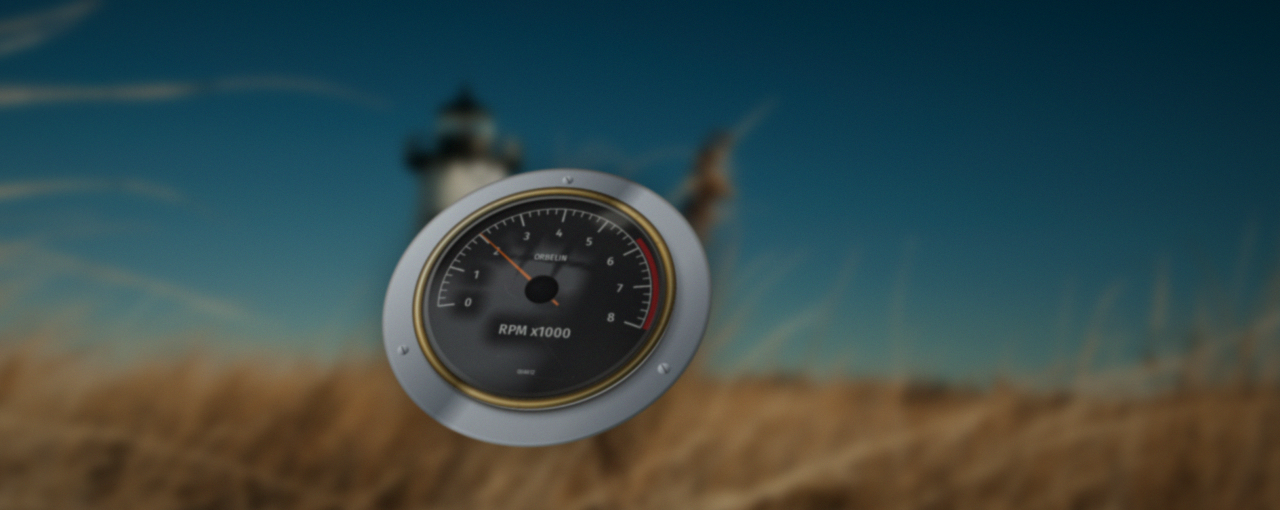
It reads 2000,rpm
